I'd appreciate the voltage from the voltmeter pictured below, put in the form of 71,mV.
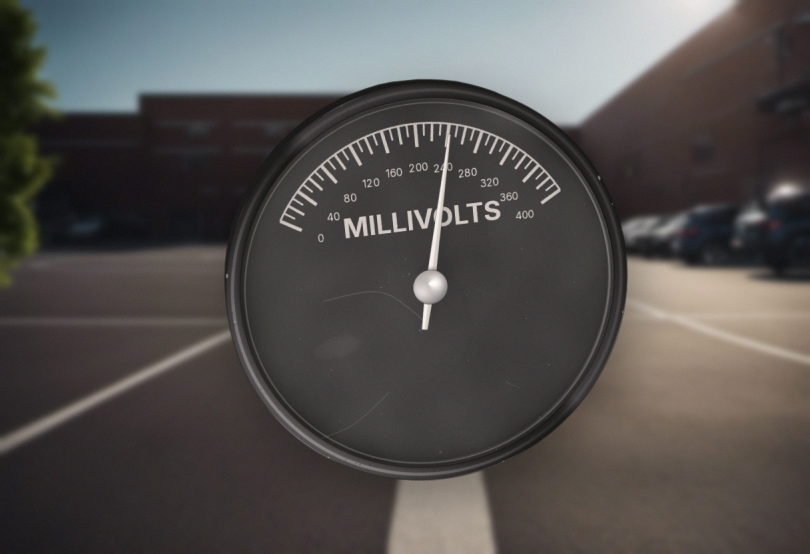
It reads 240,mV
